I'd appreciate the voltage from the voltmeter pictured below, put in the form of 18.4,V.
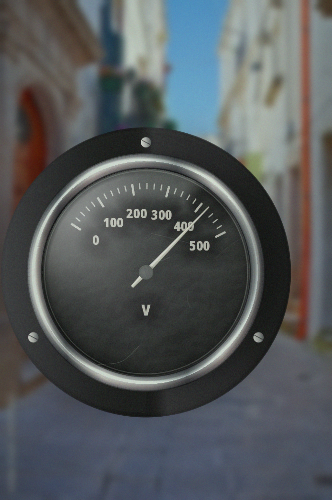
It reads 420,V
